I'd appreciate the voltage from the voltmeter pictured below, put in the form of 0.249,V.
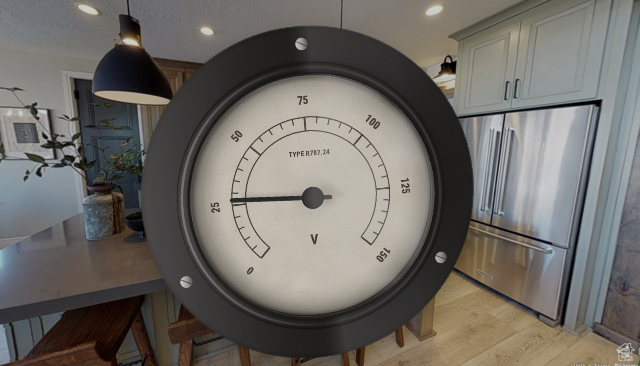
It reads 27.5,V
